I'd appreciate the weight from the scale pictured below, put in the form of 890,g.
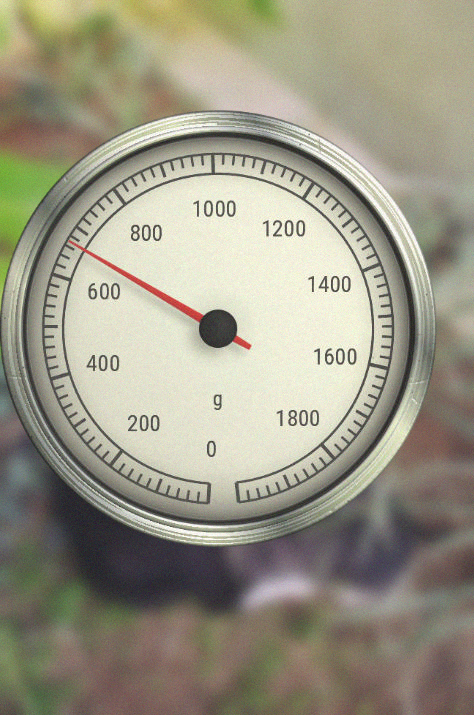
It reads 670,g
